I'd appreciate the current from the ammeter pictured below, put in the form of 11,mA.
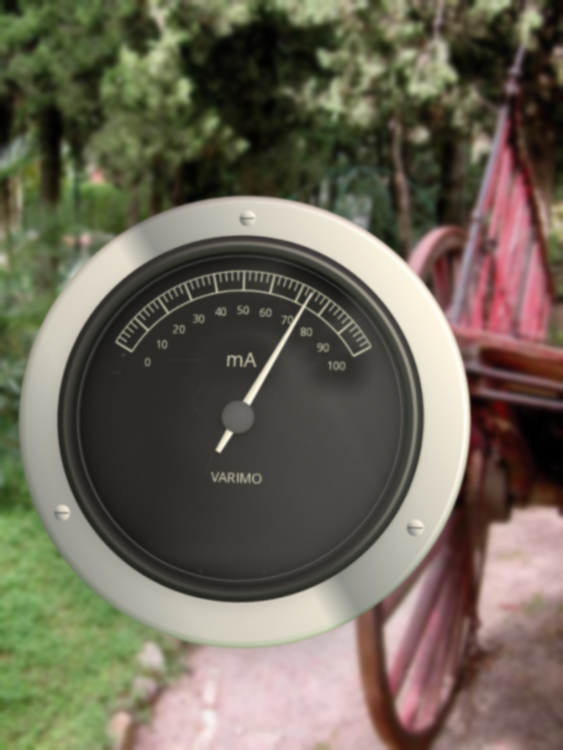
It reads 74,mA
